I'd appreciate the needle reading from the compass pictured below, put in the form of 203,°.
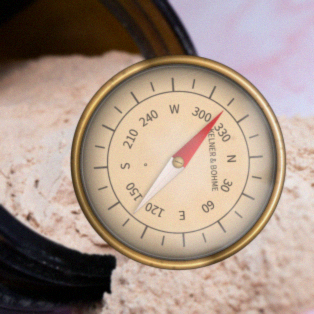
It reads 315,°
